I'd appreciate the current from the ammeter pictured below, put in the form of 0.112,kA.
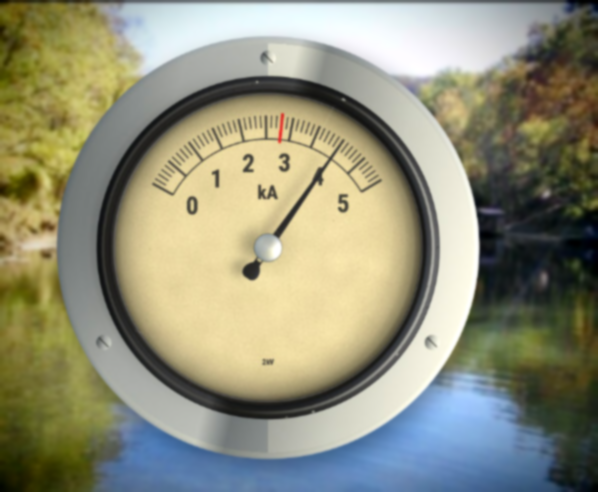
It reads 4,kA
